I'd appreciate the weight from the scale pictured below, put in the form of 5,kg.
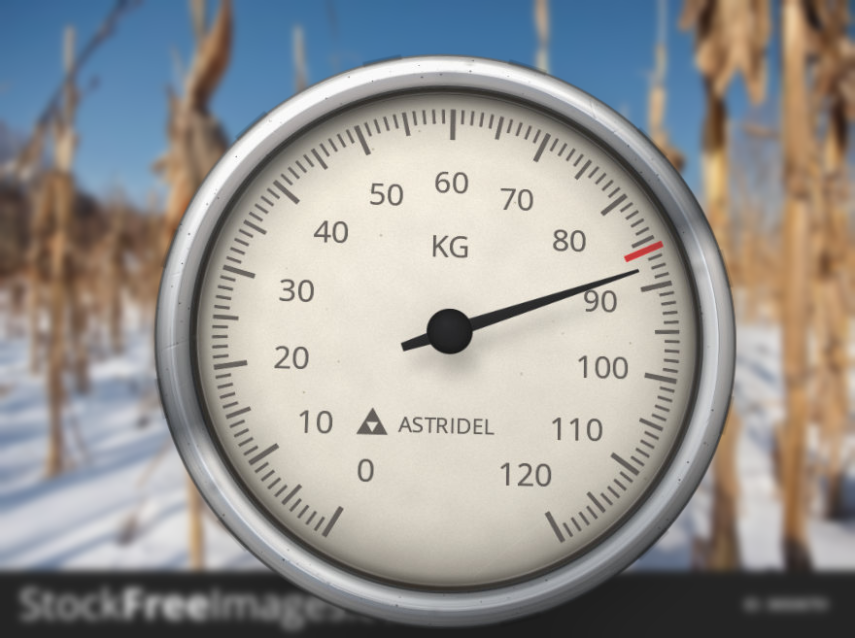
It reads 88,kg
